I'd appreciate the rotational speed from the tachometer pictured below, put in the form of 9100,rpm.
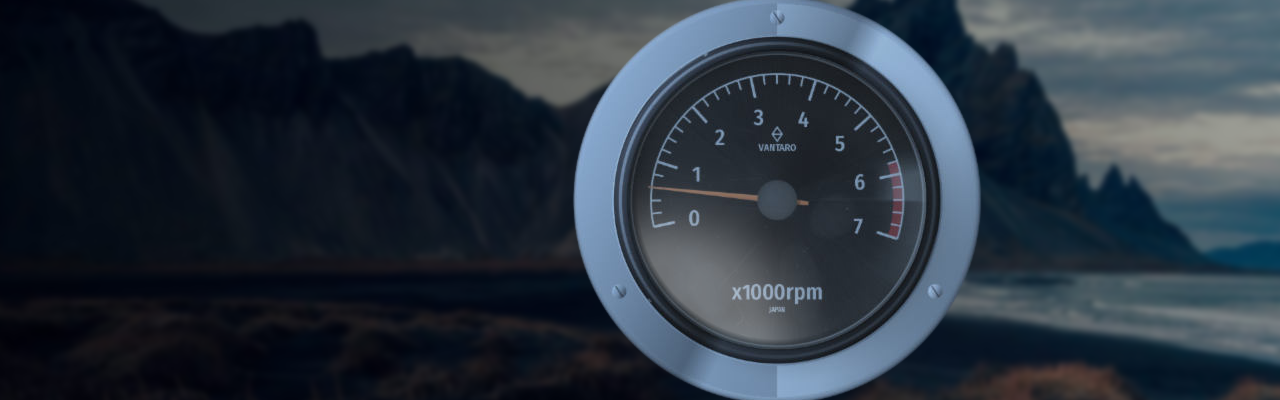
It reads 600,rpm
